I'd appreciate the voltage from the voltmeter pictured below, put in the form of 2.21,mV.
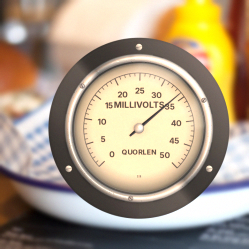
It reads 34,mV
